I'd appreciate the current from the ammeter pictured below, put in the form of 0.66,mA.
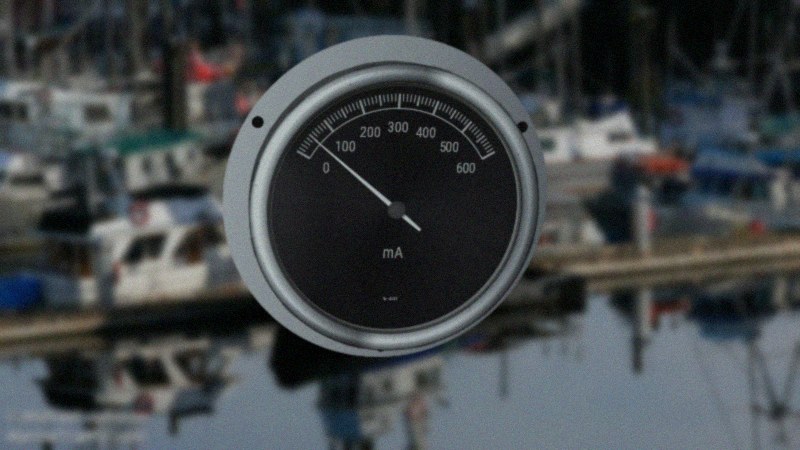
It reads 50,mA
